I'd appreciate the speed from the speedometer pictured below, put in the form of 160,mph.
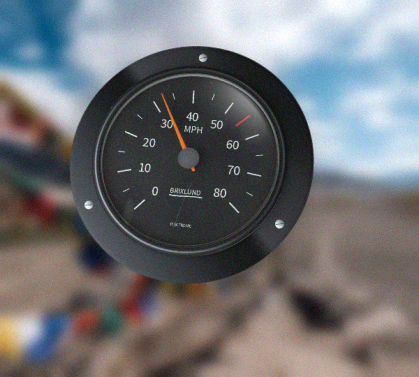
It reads 32.5,mph
